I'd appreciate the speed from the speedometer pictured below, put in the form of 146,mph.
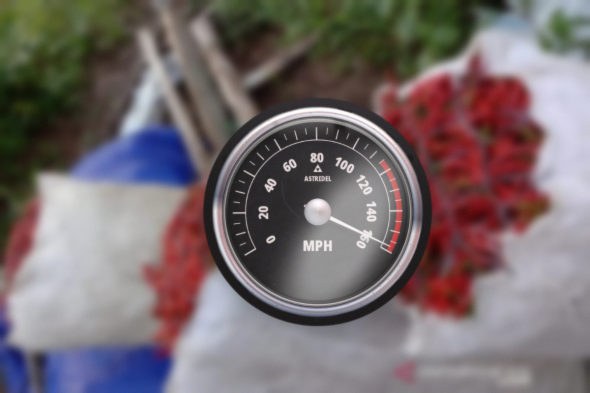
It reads 157.5,mph
